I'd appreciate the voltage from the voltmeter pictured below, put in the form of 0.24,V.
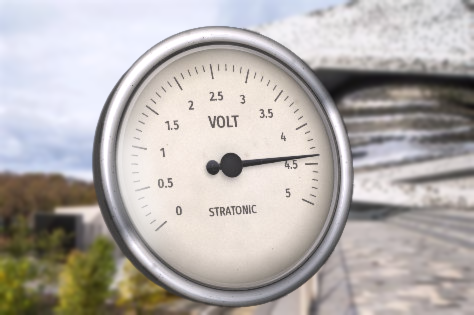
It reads 4.4,V
